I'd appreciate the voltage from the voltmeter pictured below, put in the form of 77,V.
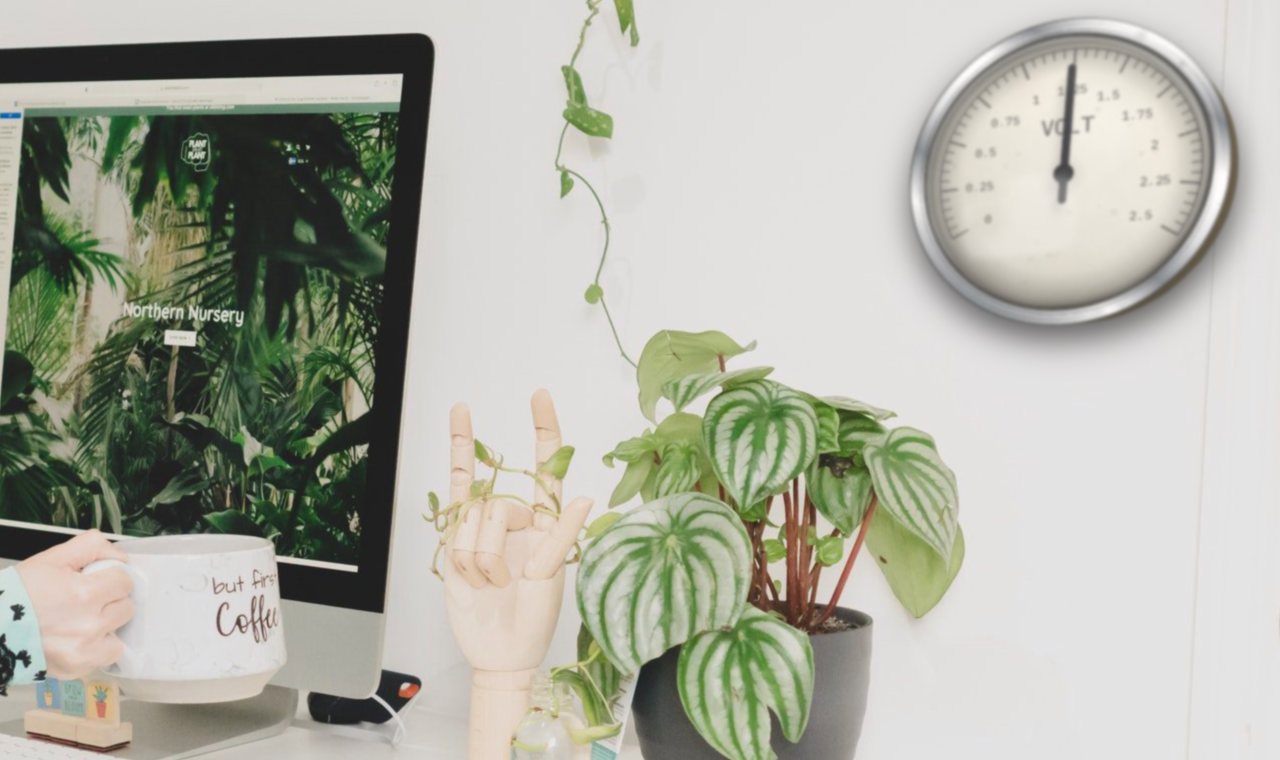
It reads 1.25,V
